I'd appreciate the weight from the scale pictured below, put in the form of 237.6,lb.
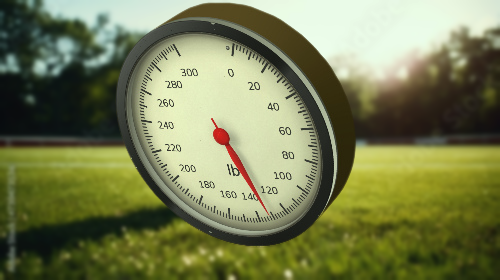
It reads 130,lb
